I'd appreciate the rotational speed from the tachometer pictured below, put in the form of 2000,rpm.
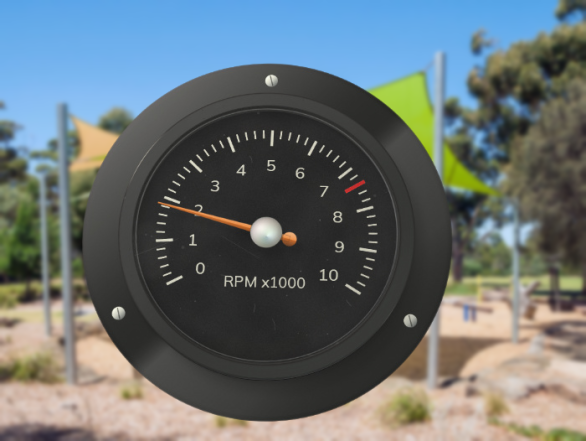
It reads 1800,rpm
